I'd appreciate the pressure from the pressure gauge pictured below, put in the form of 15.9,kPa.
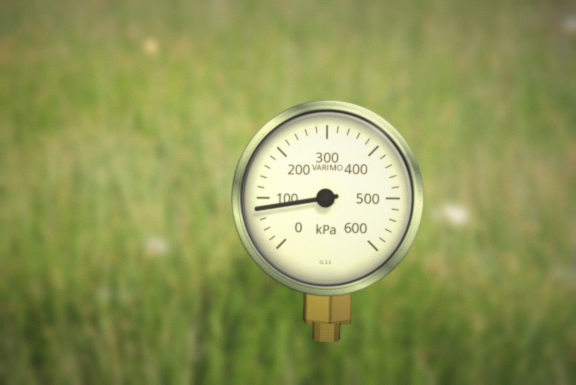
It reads 80,kPa
